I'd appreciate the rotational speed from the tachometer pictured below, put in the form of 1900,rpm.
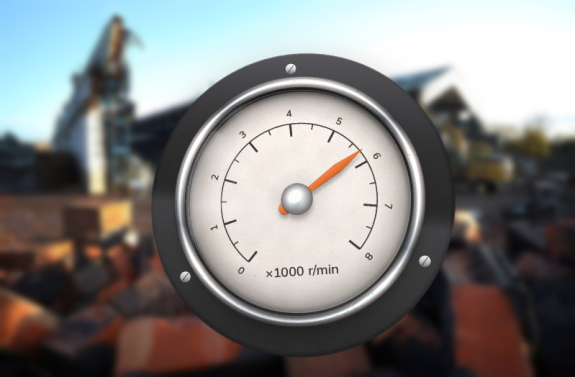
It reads 5750,rpm
